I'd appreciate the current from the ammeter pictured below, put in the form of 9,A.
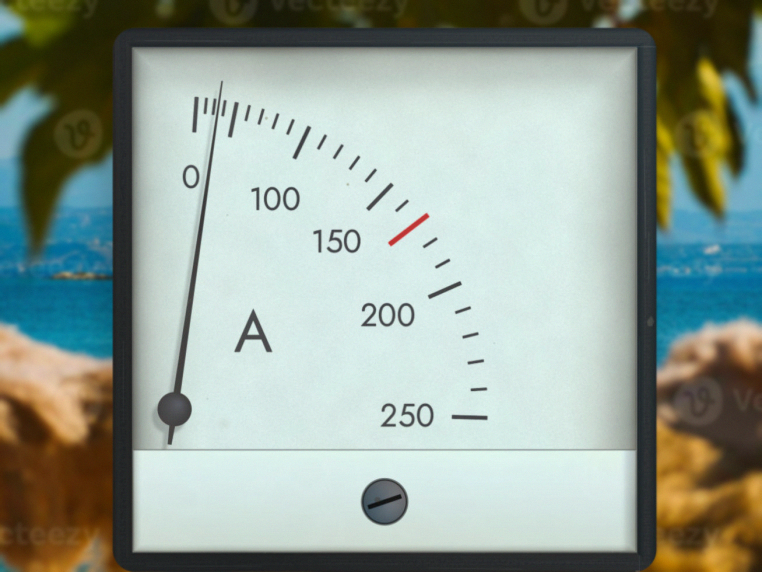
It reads 35,A
